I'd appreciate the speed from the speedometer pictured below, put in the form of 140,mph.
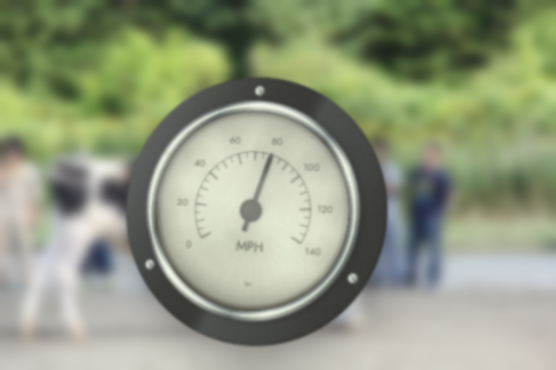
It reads 80,mph
